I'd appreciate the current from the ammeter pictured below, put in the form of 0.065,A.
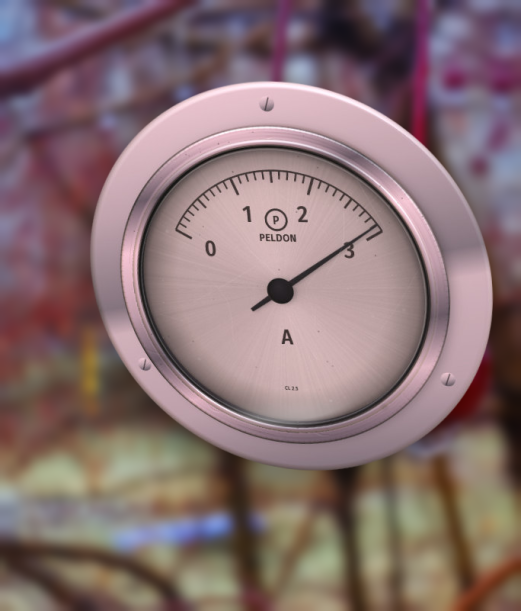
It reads 2.9,A
